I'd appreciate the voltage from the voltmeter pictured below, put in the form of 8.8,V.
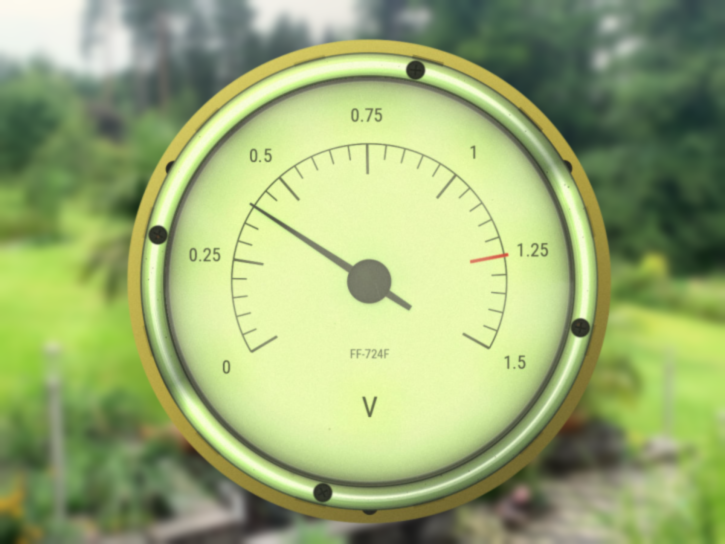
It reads 0.4,V
